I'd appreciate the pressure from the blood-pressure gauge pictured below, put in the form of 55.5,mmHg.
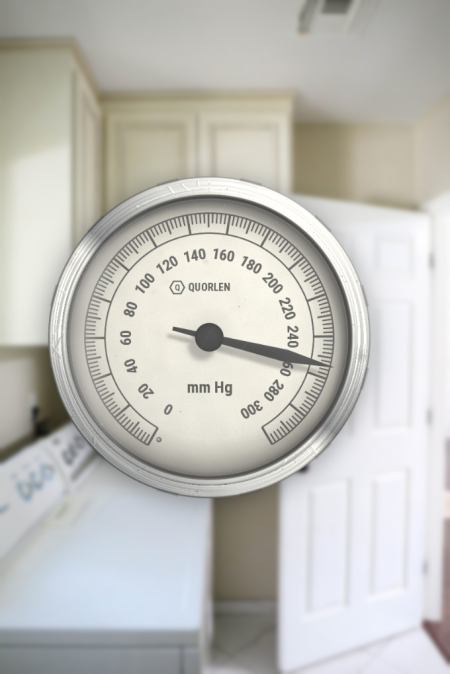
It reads 254,mmHg
